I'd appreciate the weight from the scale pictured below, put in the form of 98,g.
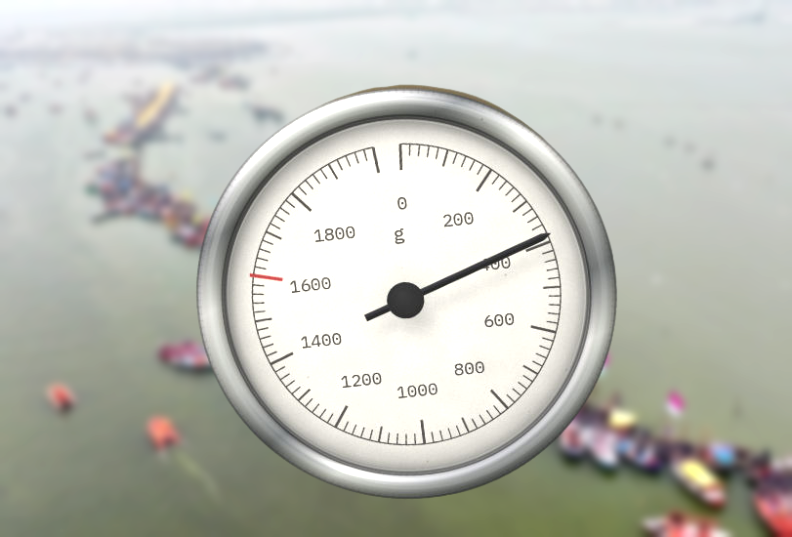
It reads 380,g
